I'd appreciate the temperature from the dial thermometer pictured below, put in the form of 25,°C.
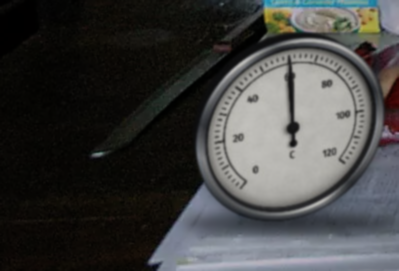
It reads 60,°C
